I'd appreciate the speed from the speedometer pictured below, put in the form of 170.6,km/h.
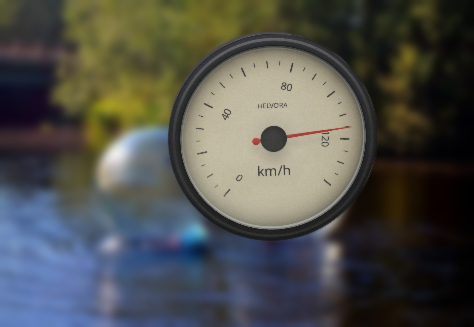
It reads 115,km/h
